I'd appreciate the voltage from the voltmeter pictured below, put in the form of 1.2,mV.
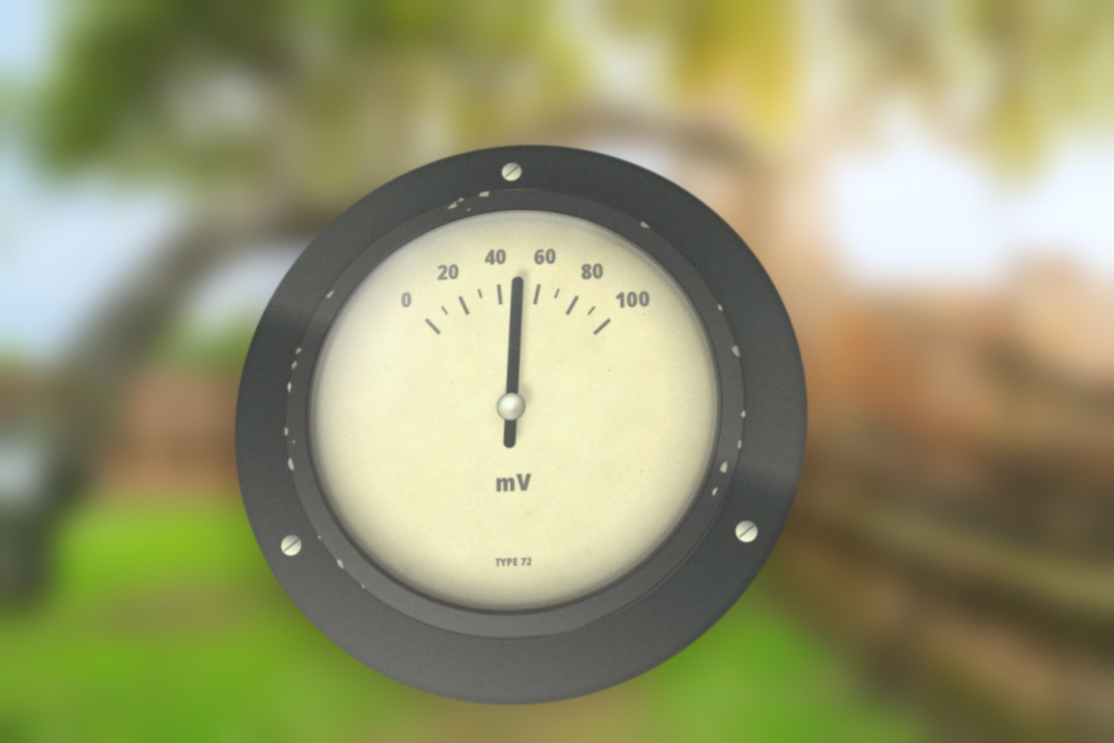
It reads 50,mV
